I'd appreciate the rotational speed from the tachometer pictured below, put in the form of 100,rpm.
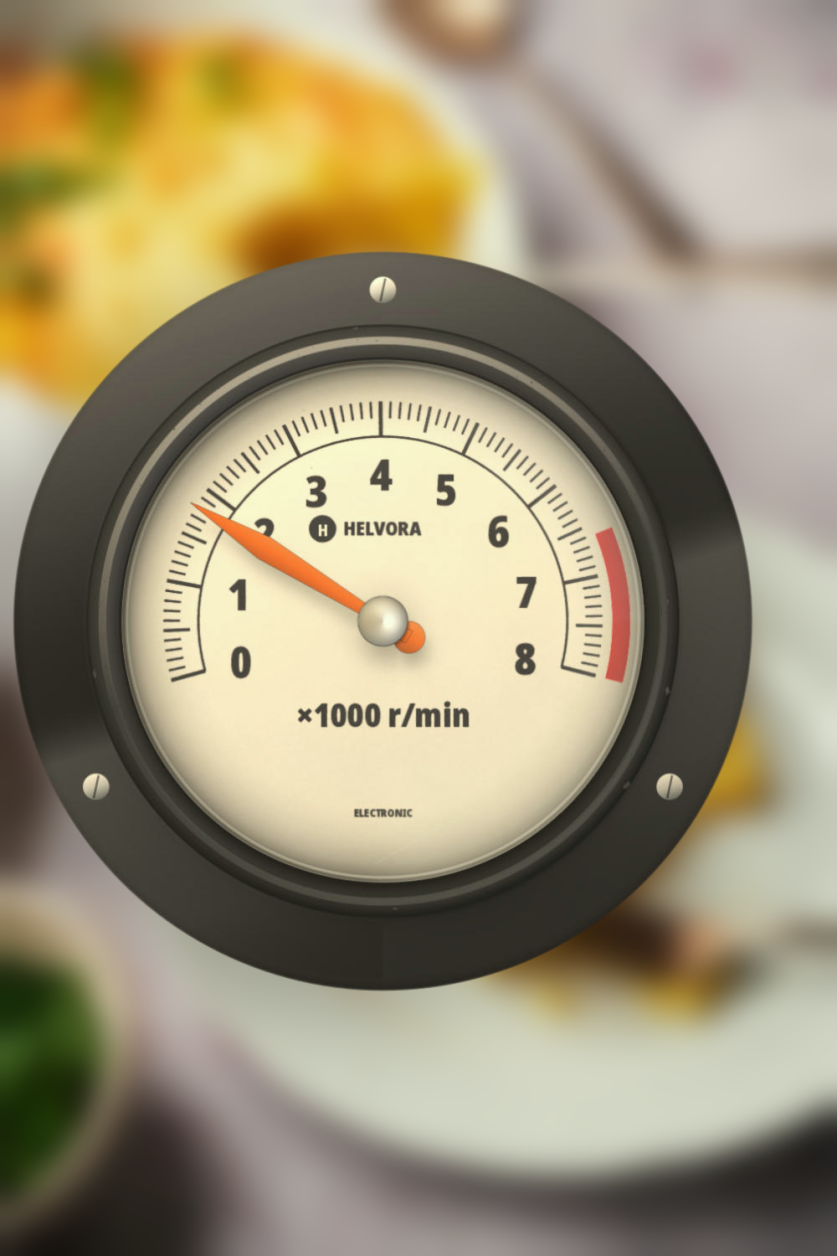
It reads 1800,rpm
